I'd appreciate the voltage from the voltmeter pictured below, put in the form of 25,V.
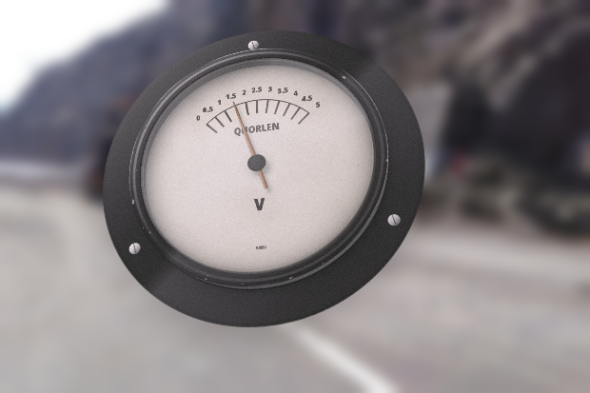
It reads 1.5,V
